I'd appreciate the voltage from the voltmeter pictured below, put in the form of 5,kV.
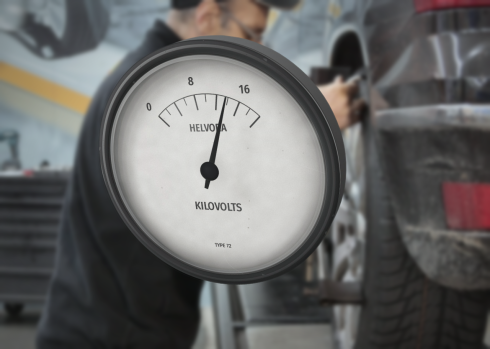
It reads 14,kV
